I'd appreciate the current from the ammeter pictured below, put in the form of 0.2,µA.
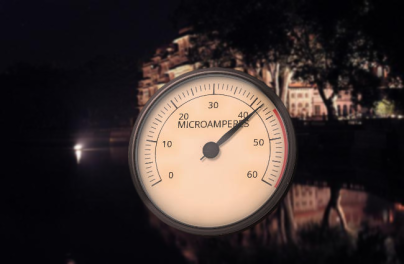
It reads 42,µA
